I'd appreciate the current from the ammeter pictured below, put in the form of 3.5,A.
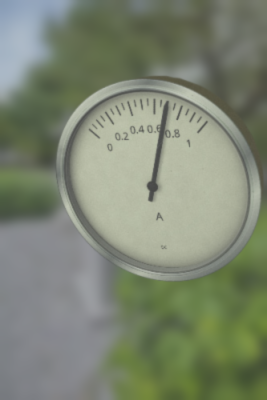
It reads 0.7,A
